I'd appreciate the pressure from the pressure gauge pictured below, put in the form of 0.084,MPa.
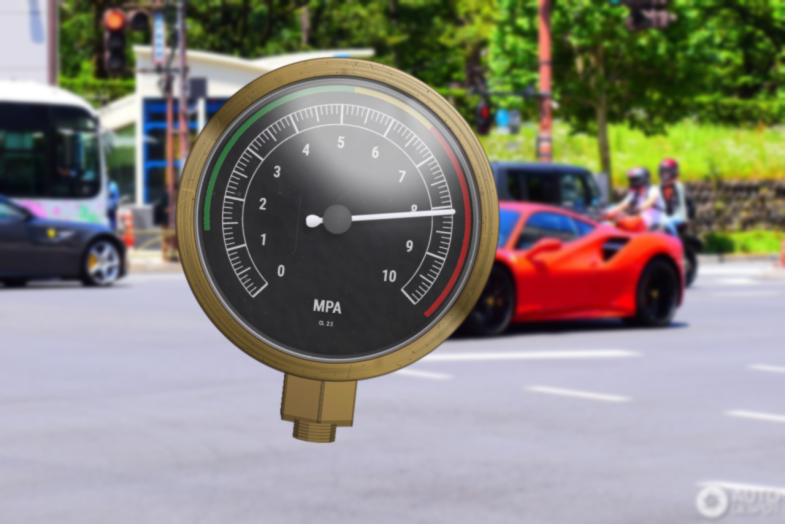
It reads 8.1,MPa
